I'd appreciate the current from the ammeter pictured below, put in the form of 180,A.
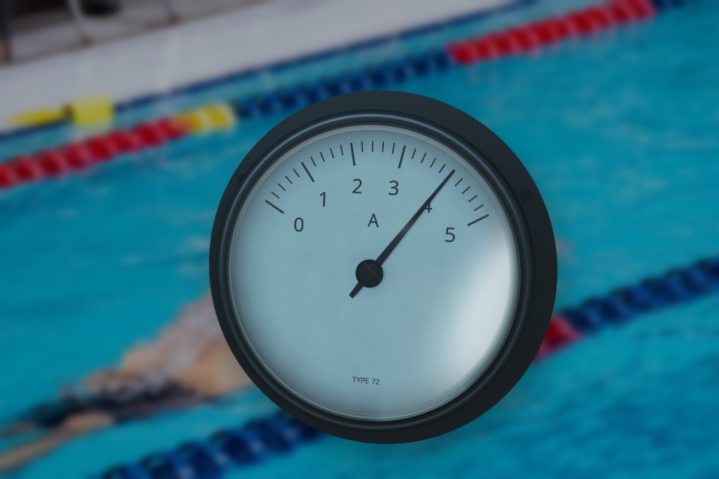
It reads 4,A
